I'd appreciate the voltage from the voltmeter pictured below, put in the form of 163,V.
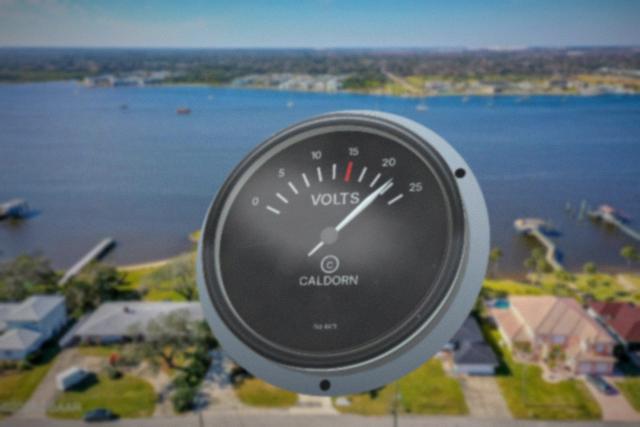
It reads 22.5,V
